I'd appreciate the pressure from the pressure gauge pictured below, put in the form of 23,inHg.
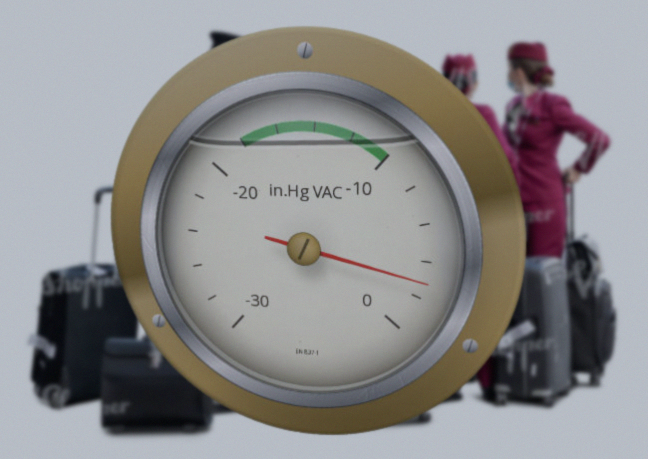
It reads -3,inHg
